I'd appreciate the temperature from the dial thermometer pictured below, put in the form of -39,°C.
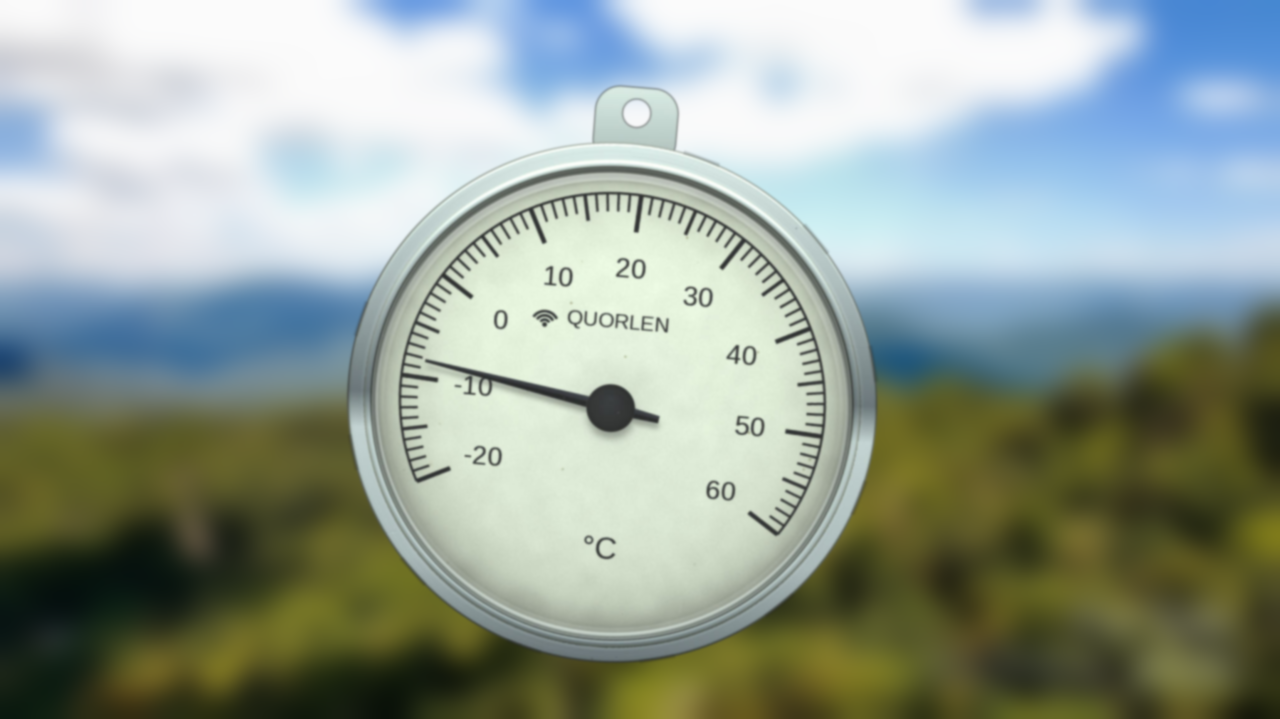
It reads -8,°C
